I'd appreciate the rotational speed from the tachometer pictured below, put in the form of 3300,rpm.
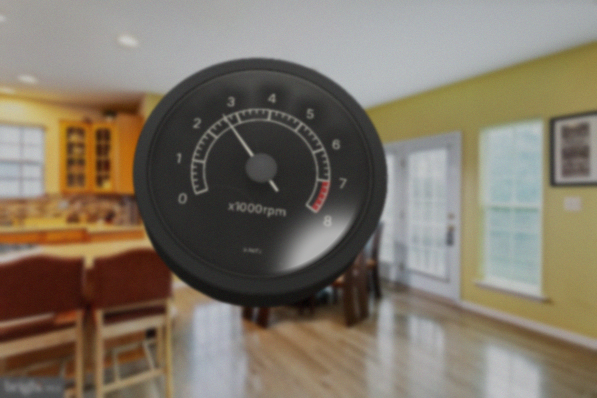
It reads 2600,rpm
